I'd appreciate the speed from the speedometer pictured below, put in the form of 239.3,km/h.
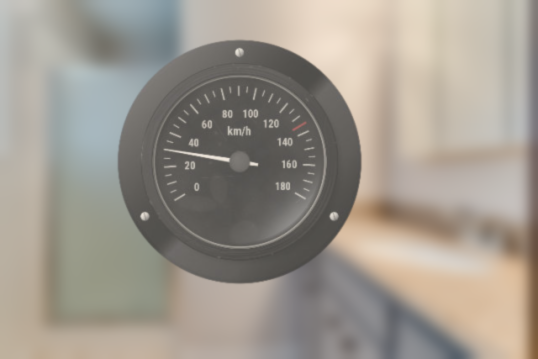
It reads 30,km/h
